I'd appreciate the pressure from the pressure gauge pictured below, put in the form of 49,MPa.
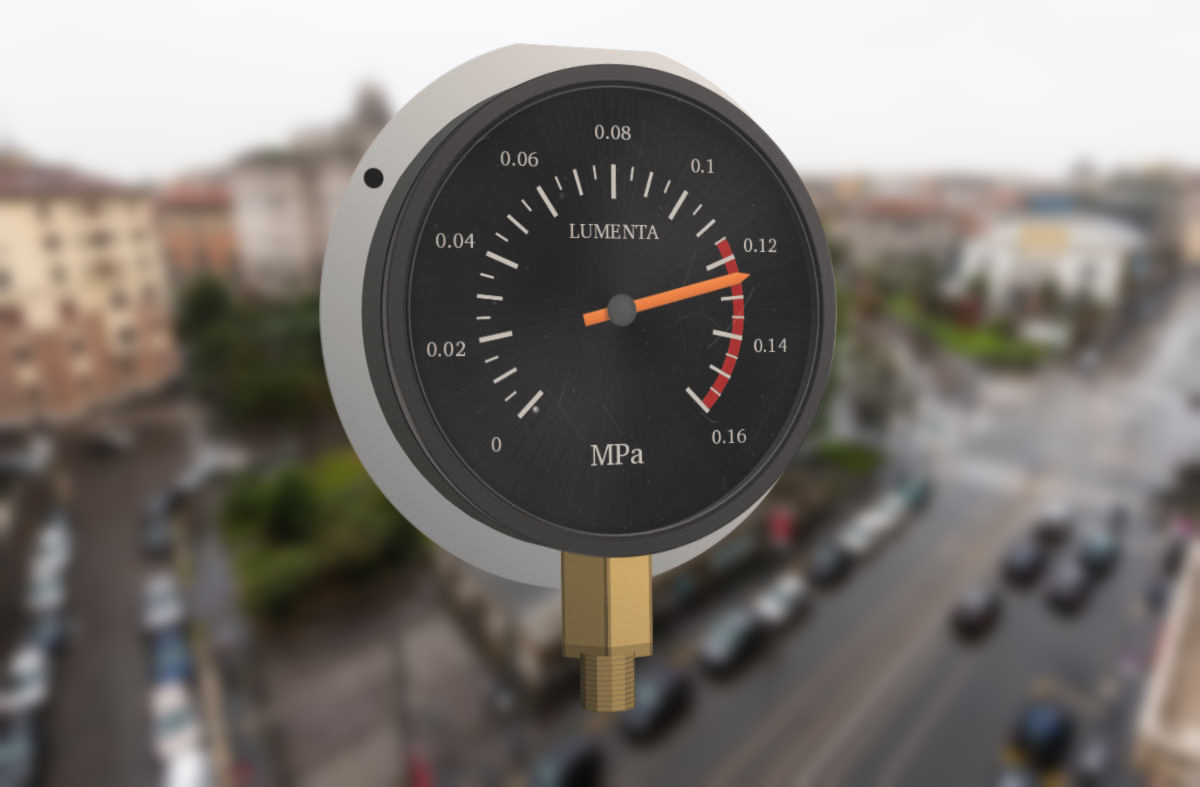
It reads 0.125,MPa
